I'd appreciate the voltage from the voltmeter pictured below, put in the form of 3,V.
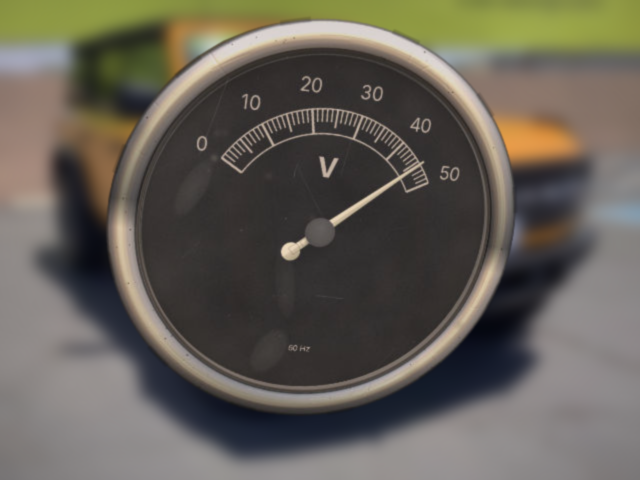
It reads 45,V
